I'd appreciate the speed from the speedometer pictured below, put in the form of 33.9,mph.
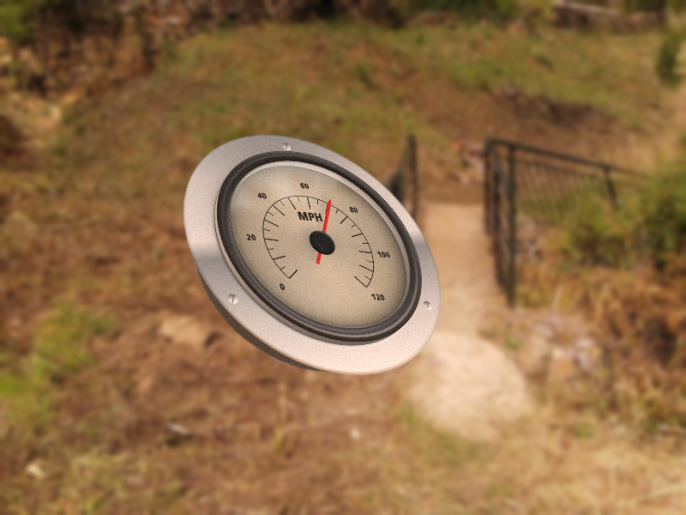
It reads 70,mph
